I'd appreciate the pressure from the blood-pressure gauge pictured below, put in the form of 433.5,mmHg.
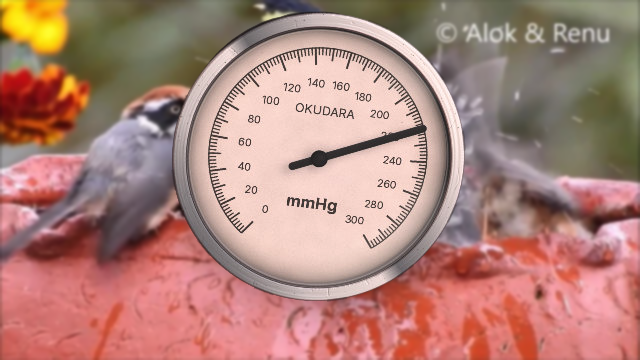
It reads 220,mmHg
